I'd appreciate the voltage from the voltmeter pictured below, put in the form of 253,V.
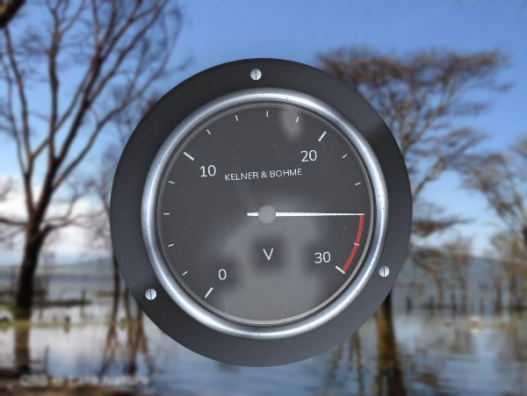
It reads 26,V
